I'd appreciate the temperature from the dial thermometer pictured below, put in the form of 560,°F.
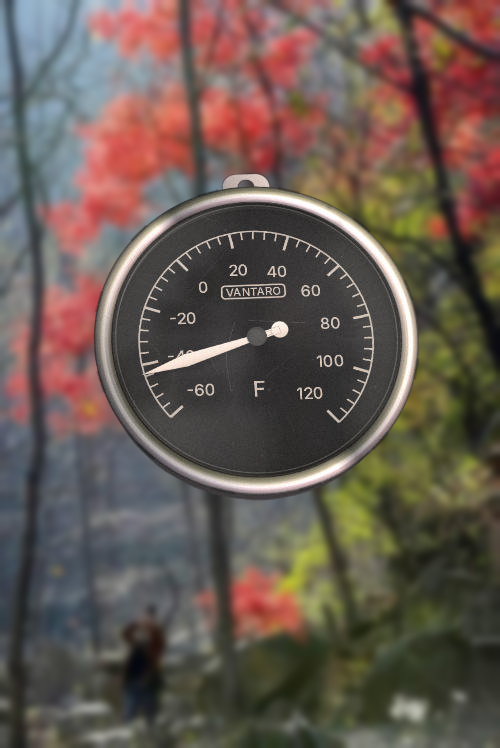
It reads -44,°F
